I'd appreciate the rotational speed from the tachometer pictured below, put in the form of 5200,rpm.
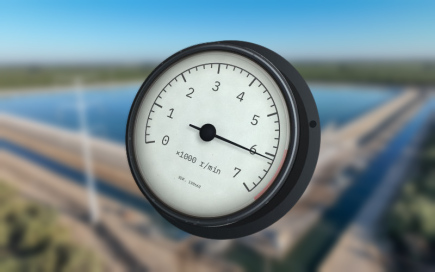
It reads 6100,rpm
